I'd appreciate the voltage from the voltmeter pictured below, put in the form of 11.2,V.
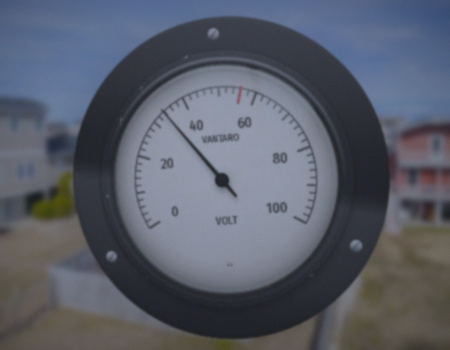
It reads 34,V
